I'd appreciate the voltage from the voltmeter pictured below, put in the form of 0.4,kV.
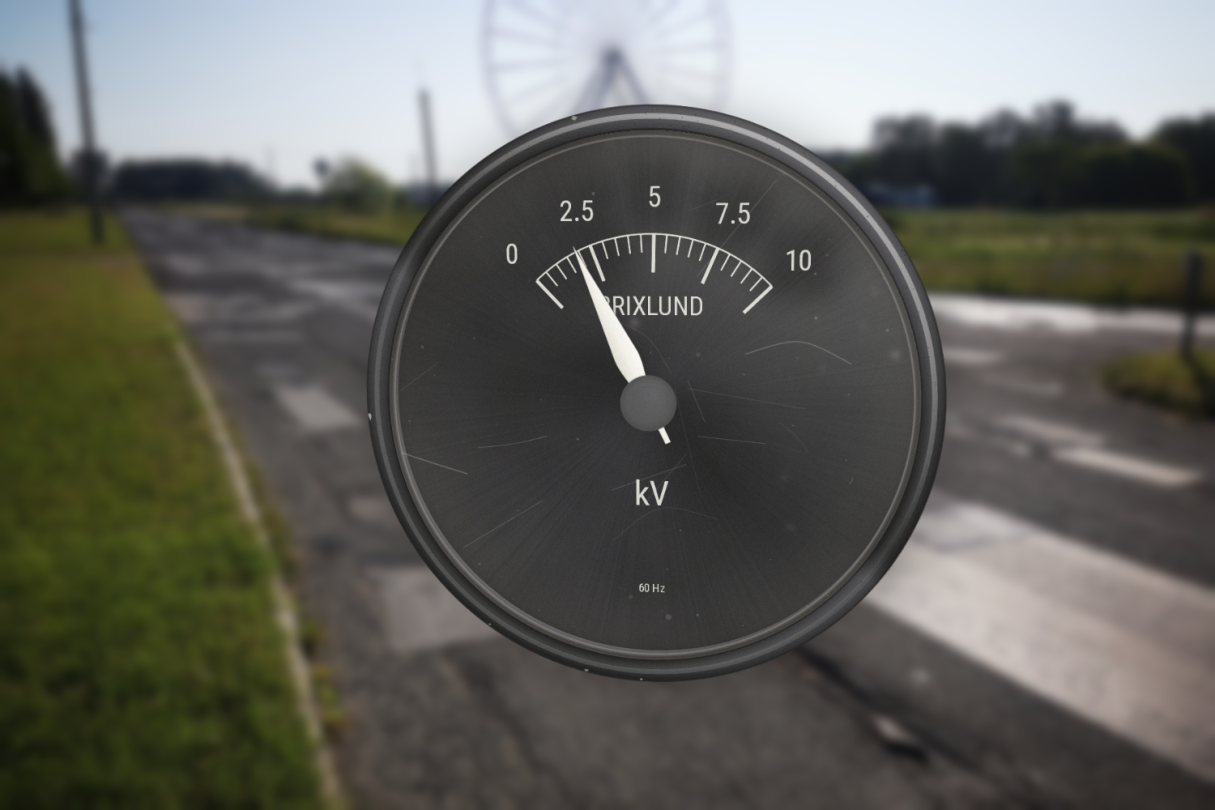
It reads 2,kV
